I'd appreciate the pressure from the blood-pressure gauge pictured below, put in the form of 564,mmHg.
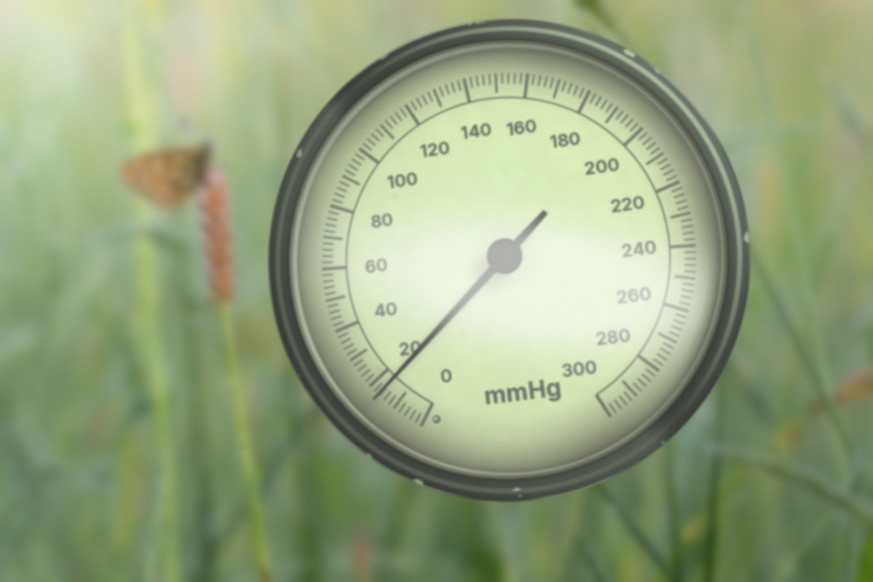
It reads 16,mmHg
